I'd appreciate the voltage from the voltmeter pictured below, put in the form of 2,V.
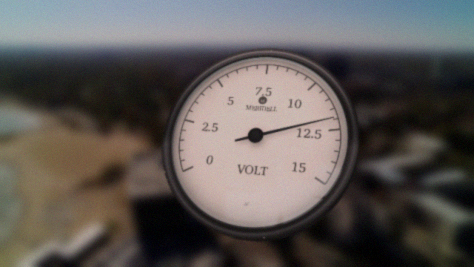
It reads 12,V
